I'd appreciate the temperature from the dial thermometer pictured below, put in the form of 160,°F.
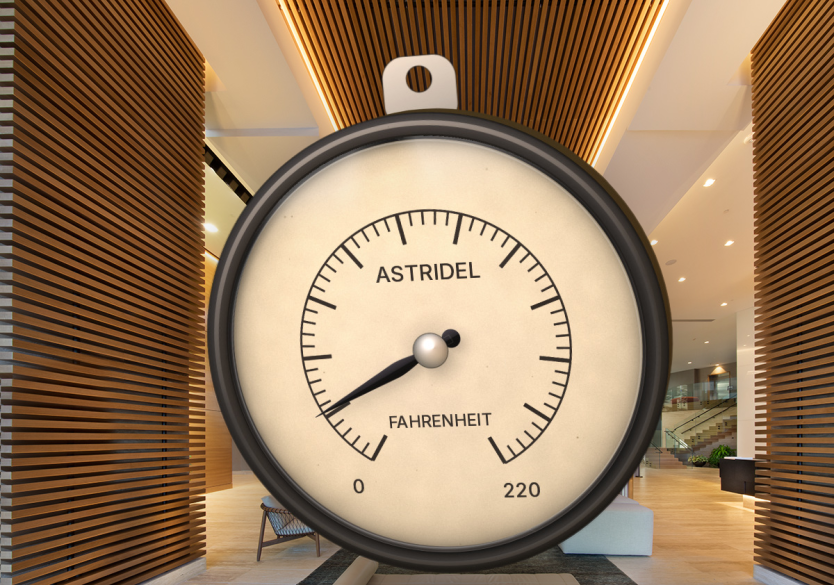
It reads 22,°F
